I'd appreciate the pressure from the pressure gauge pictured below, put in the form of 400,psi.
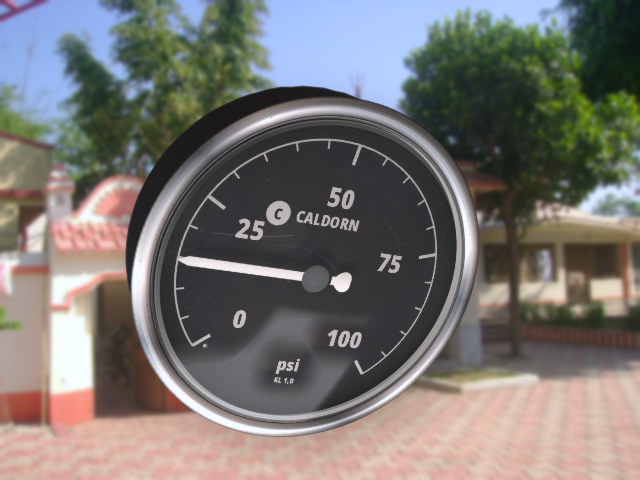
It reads 15,psi
